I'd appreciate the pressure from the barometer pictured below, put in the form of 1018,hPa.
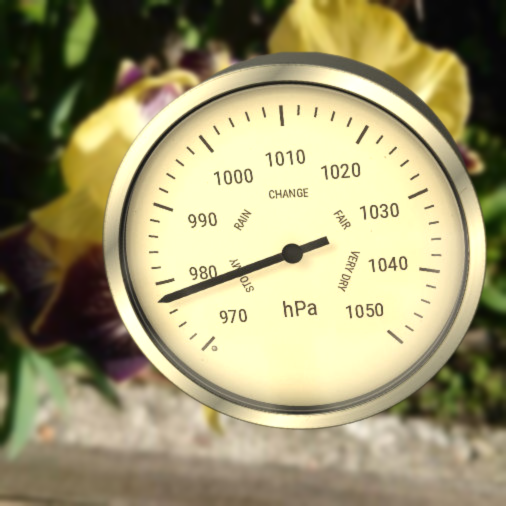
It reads 978,hPa
